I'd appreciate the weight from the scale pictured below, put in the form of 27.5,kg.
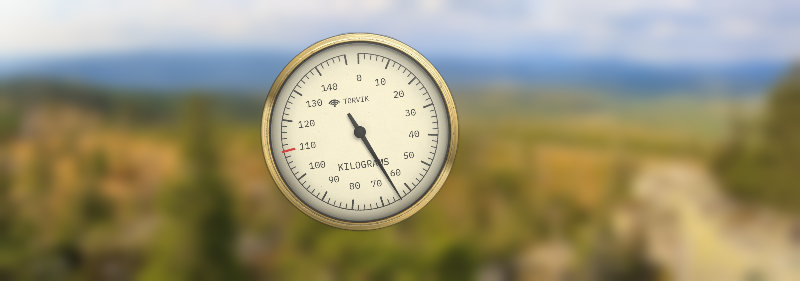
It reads 64,kg
